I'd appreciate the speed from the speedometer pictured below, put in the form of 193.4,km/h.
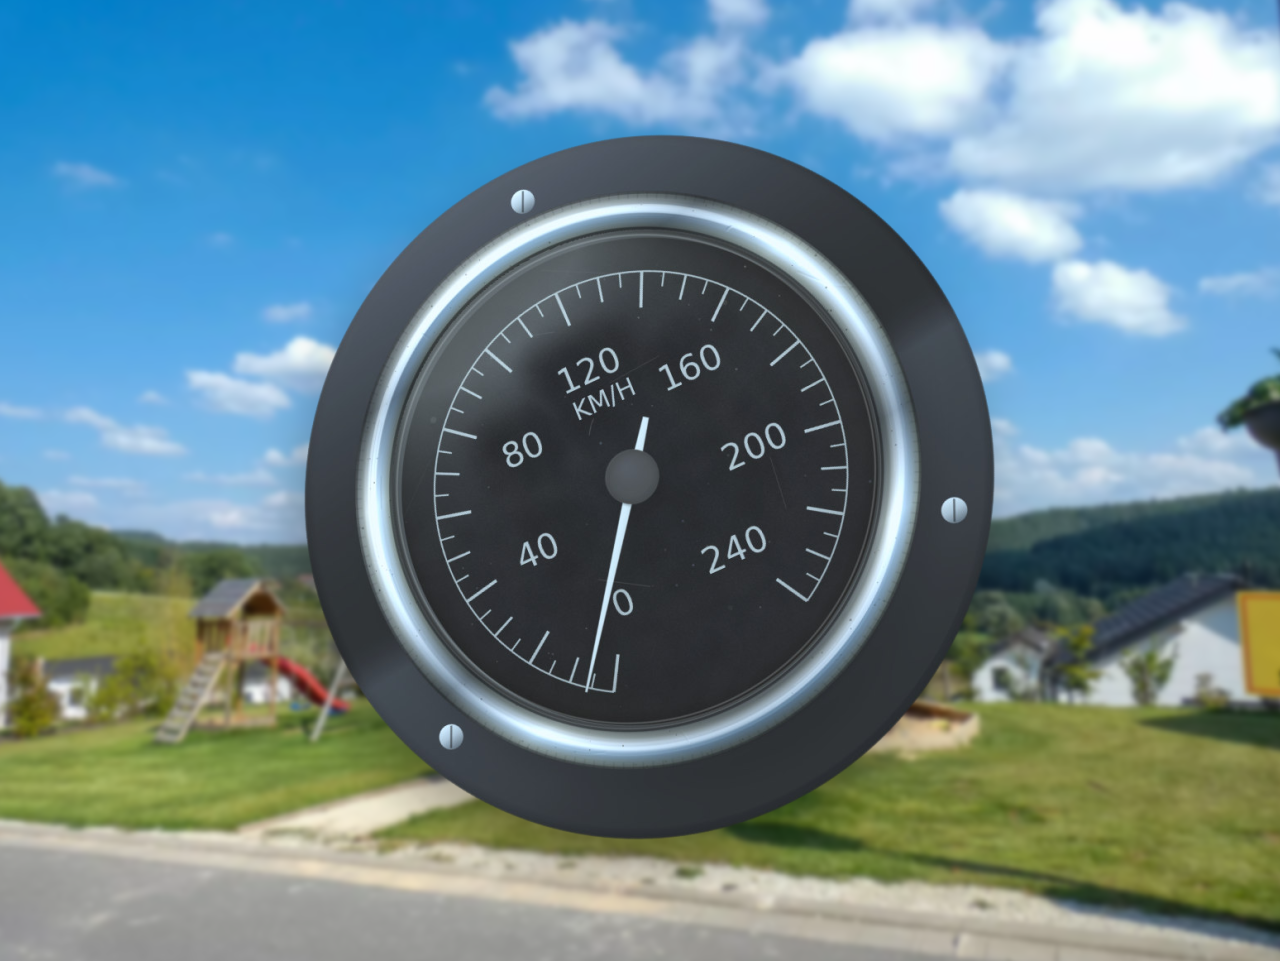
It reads 5,km/h
